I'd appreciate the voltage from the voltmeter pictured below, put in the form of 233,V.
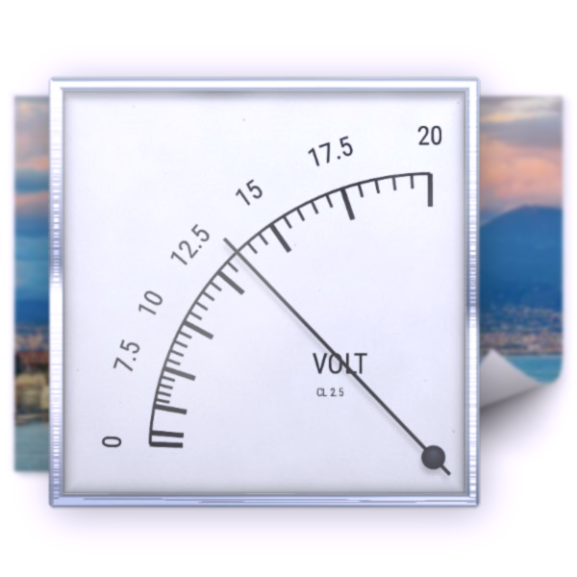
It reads 13.5,V
